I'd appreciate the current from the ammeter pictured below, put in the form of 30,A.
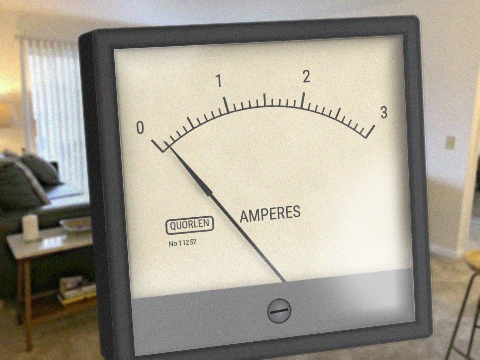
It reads 0.1,A
